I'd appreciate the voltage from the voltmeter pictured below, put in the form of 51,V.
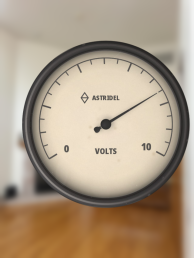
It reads 7.5,V
